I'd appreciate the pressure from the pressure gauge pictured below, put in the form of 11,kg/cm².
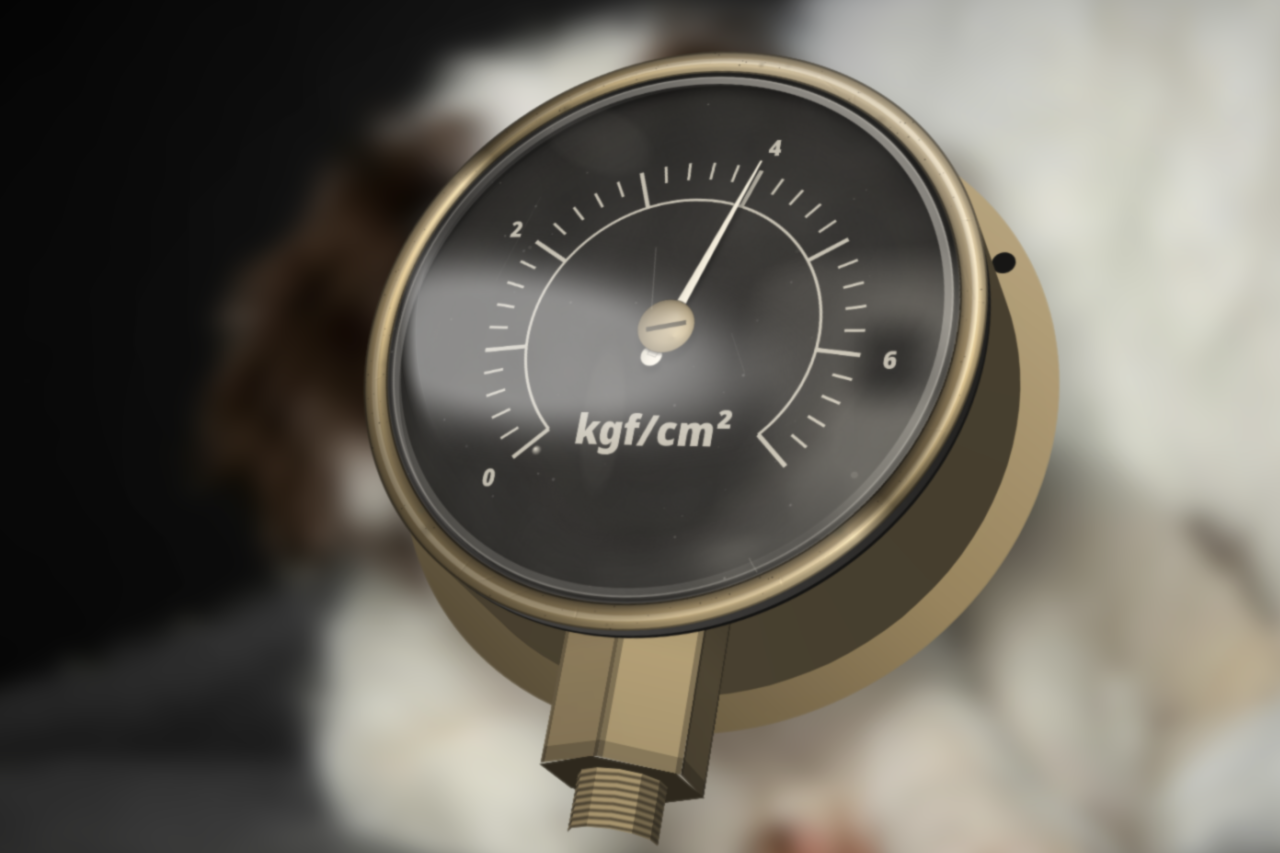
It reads 4,kg/cm²
